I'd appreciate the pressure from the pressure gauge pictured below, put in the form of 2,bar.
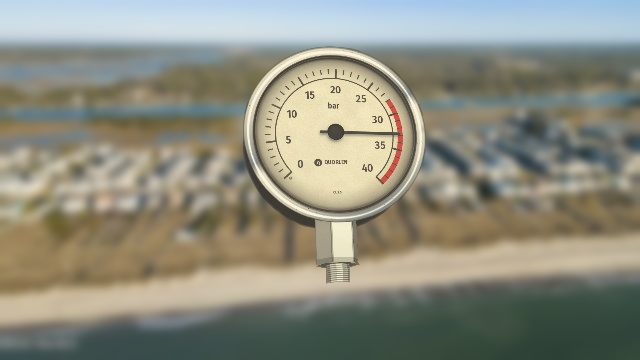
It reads 33,bar
